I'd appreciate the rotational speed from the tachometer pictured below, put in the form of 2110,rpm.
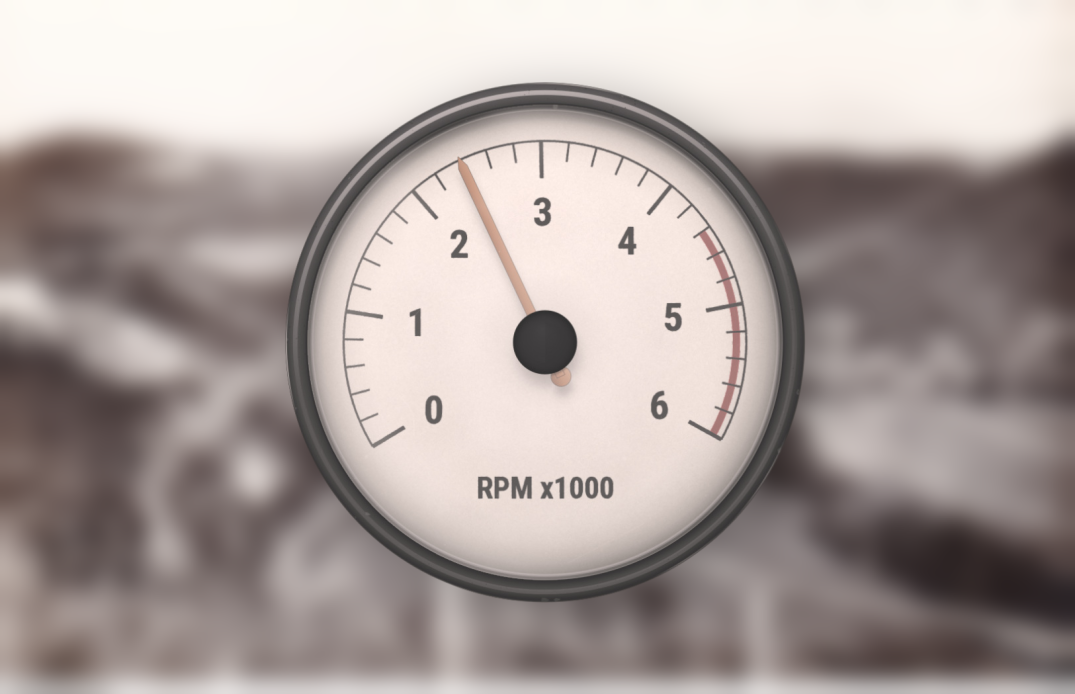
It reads 2400,rpm
